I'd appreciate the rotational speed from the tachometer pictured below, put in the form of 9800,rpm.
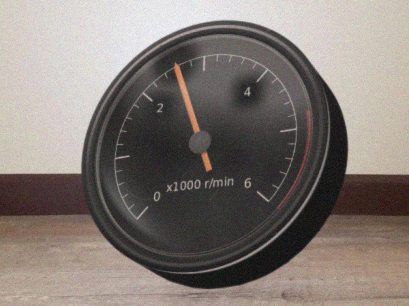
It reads 2600,rpm
